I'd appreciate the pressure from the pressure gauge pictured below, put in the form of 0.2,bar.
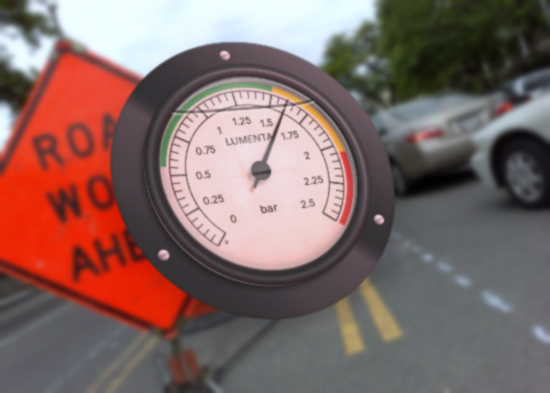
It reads 1.6,bar
